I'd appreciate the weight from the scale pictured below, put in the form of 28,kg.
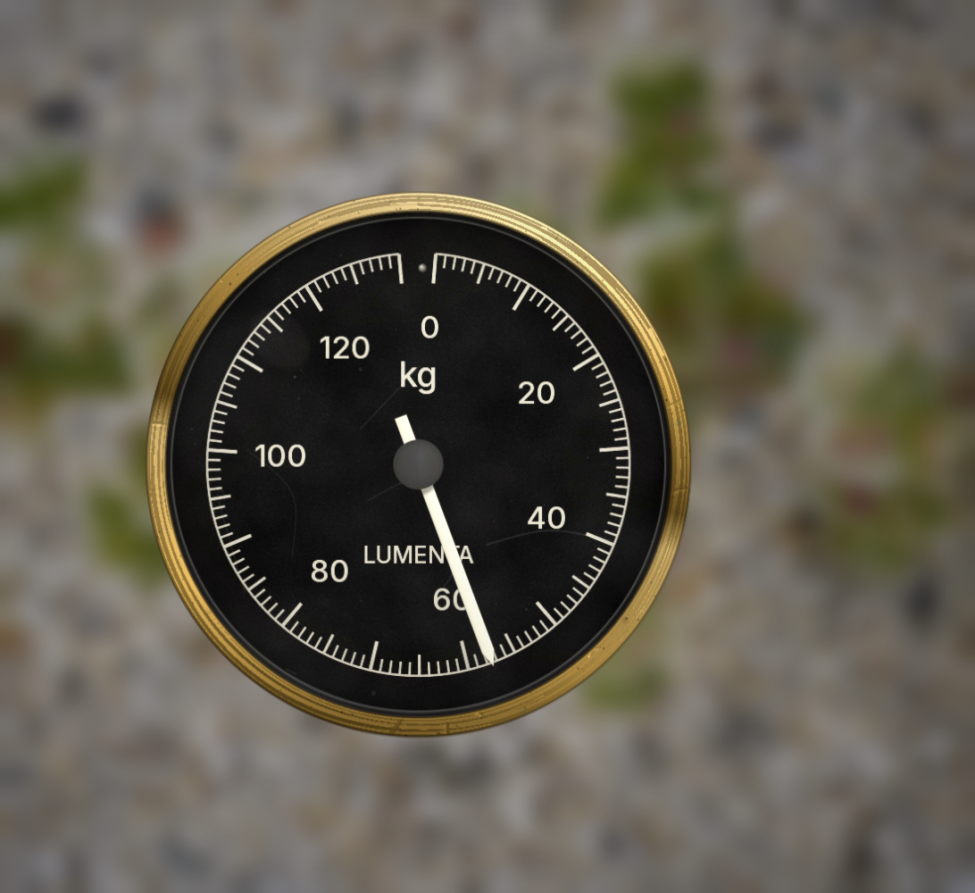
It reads 57.5,kg
